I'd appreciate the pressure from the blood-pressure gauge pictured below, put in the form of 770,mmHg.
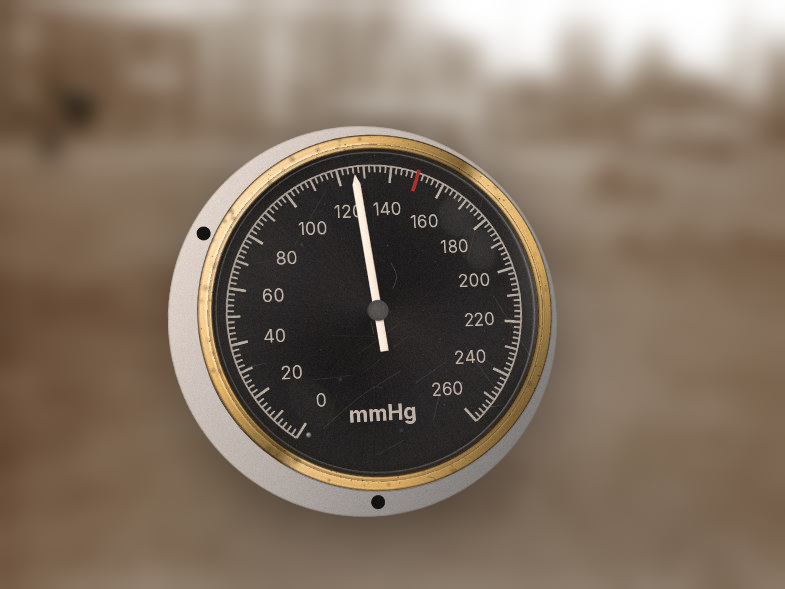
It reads 126,mmHg
